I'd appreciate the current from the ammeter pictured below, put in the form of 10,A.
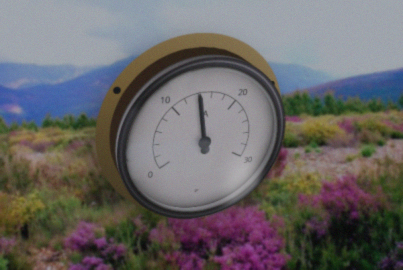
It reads 14,A
